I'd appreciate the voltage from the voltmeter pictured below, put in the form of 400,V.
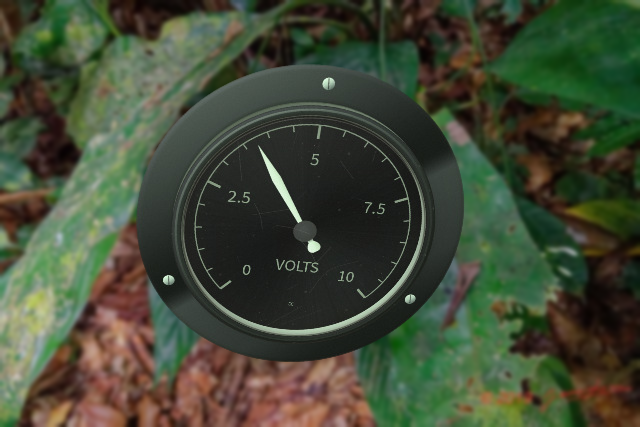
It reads 3.75,V
